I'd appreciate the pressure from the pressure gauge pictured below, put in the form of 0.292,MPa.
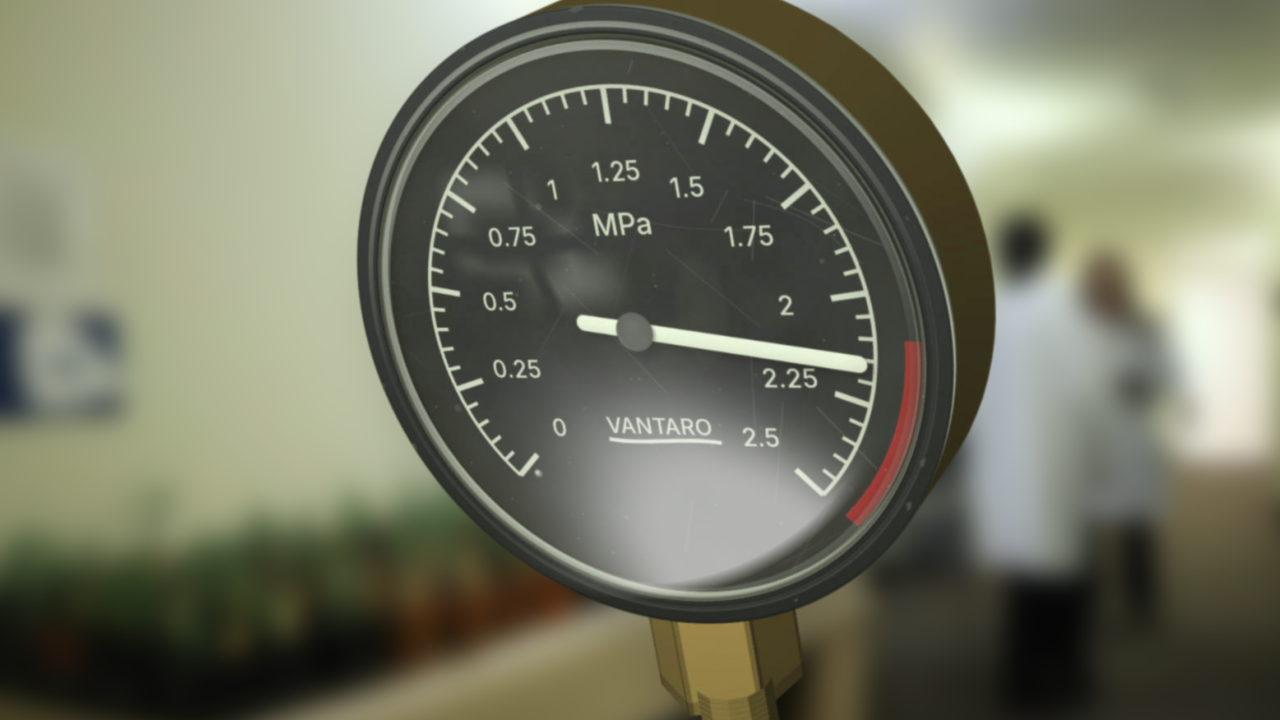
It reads 2.15,MPa
